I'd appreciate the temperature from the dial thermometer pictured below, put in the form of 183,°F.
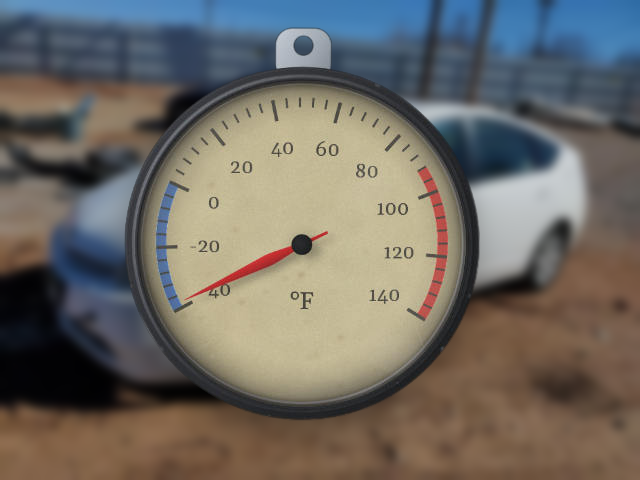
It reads -38,°F
